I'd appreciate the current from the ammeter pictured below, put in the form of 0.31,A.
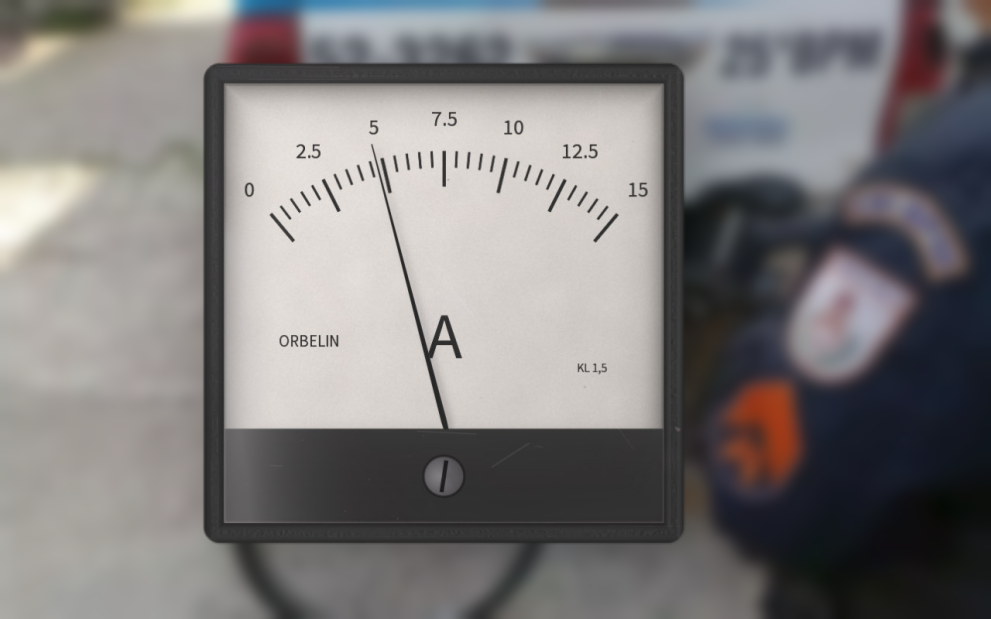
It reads 4.75,A
